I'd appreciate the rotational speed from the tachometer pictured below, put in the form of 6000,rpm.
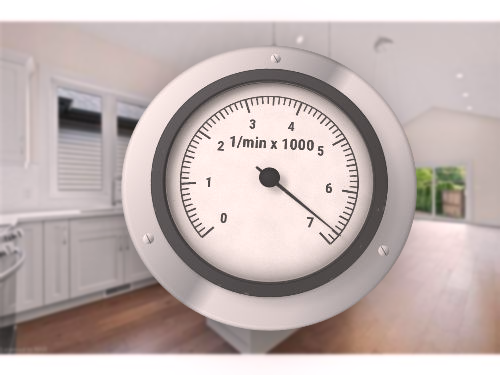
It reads 6800,rpm
